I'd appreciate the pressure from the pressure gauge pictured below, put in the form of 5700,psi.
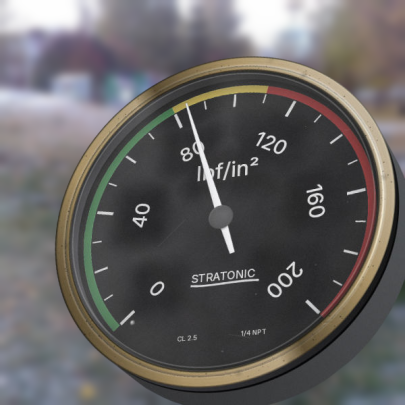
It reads 85,psi
